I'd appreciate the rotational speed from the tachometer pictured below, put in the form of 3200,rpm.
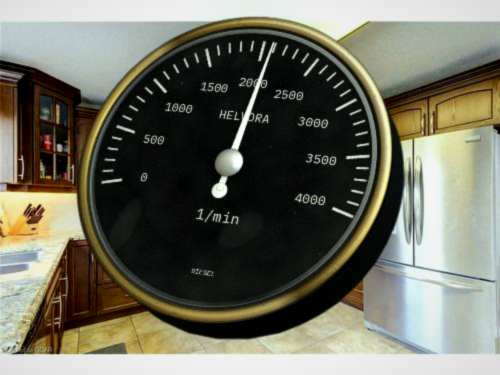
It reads 2100,rpm
